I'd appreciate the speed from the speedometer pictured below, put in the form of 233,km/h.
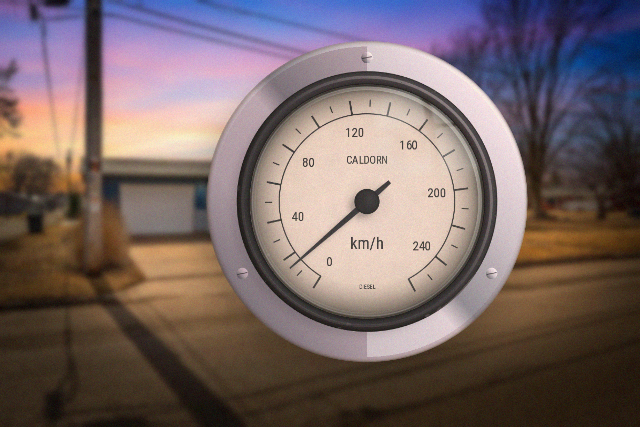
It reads 15,km/h
